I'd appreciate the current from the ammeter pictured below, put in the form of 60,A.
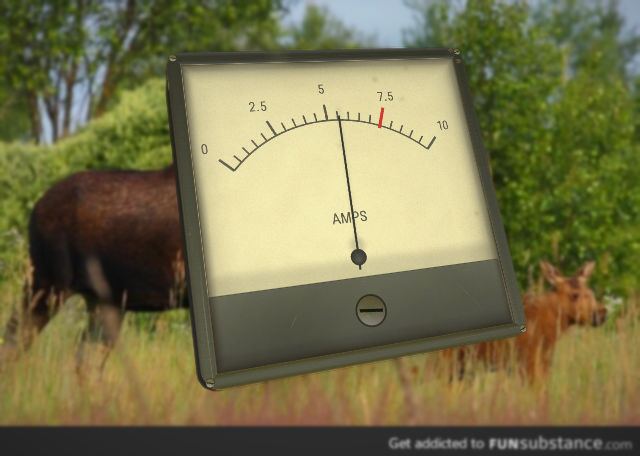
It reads 5.5,A
